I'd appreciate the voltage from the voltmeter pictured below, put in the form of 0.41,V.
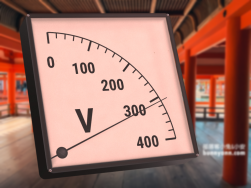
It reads 310,V
